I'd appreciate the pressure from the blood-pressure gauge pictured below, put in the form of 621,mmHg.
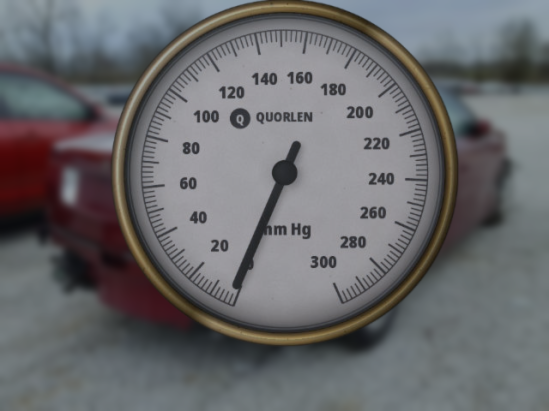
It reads 2,mmHg
